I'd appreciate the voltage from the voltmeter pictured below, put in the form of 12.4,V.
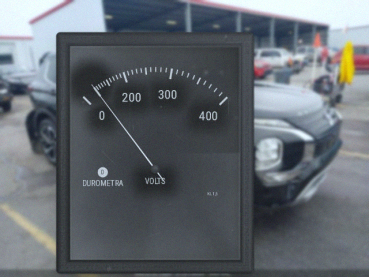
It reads 100,V
